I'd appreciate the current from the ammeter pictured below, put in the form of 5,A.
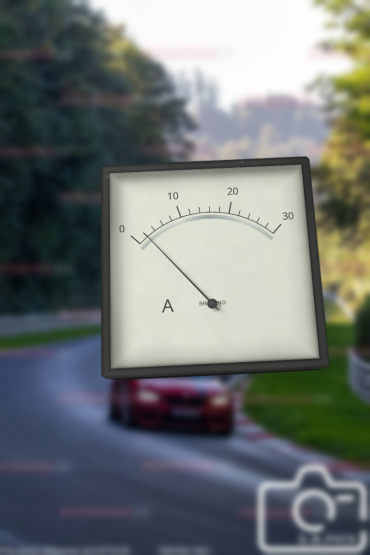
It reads 2,A
